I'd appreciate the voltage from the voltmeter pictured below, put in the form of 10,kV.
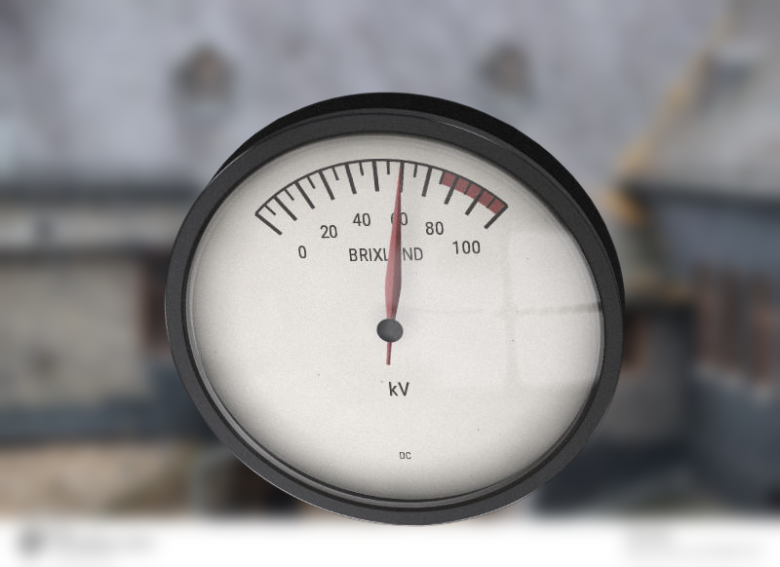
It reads 60,kV
